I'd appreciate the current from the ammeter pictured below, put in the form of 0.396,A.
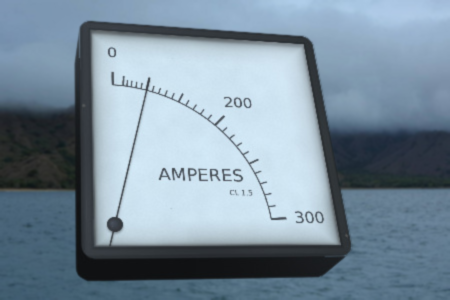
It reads 100,A
